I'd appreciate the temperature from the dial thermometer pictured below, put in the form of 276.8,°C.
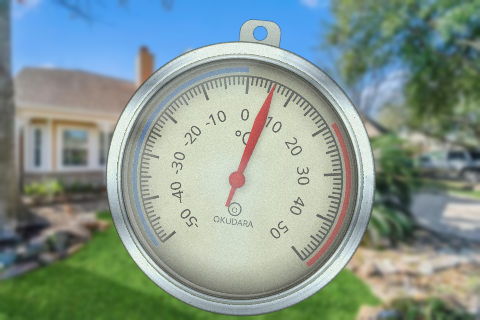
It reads 6,°C
